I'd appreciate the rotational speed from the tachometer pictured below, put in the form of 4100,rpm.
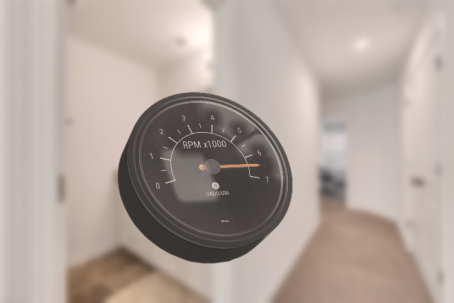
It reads 6500,rpm
